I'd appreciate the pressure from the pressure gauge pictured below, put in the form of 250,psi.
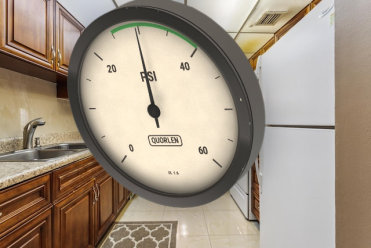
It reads 30,psi
